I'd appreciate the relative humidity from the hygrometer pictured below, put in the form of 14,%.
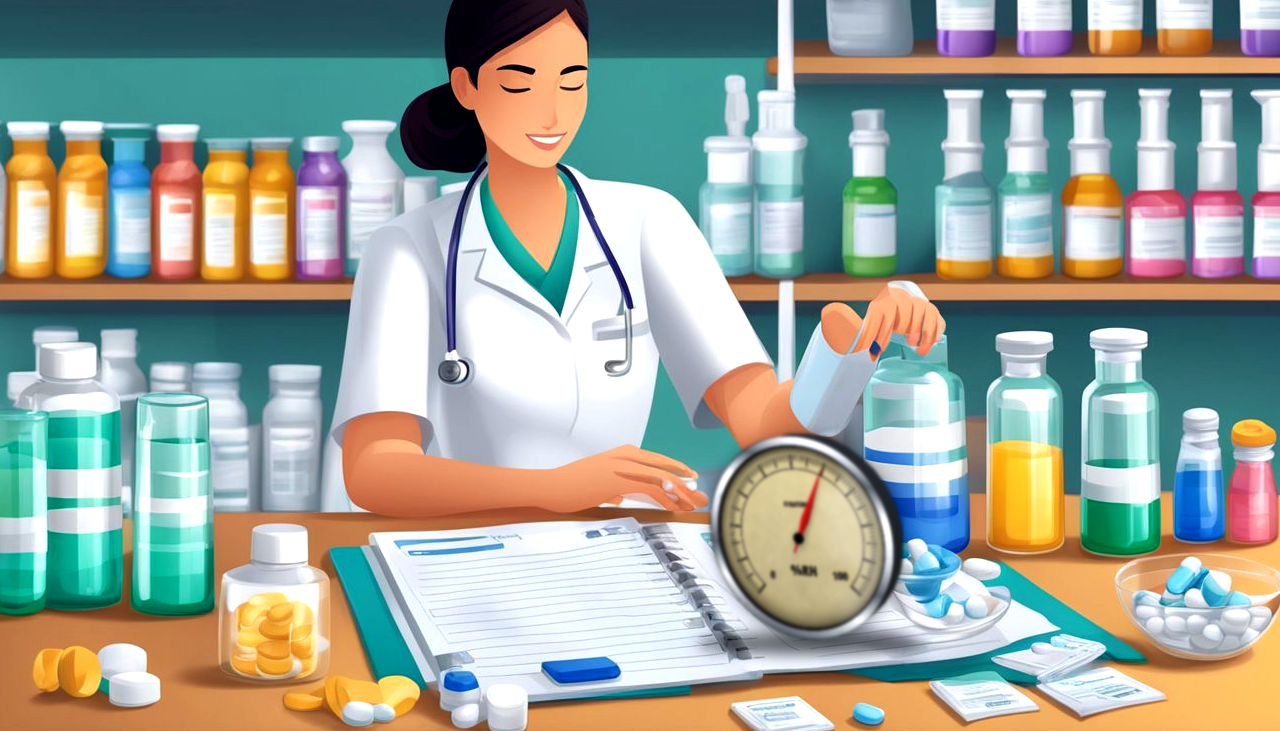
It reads 60,%
